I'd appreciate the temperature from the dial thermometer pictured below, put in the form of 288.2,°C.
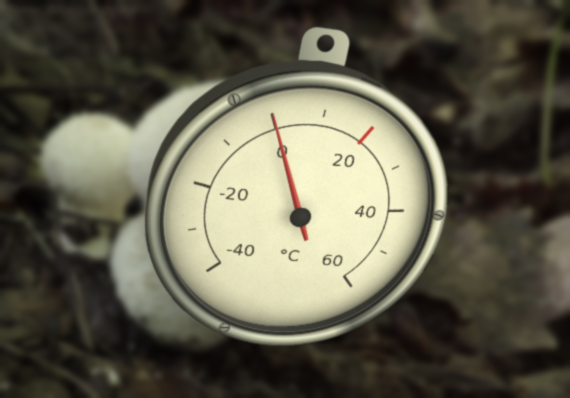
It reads 0,°C
